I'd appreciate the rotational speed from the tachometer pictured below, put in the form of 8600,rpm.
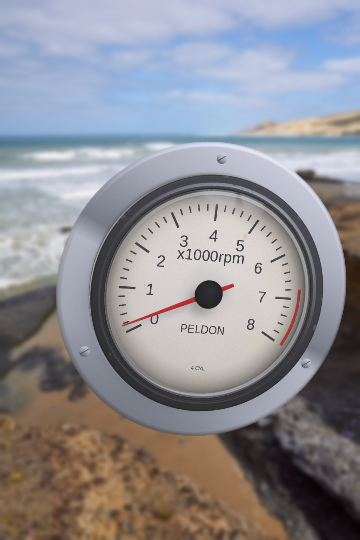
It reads 200,rpm
